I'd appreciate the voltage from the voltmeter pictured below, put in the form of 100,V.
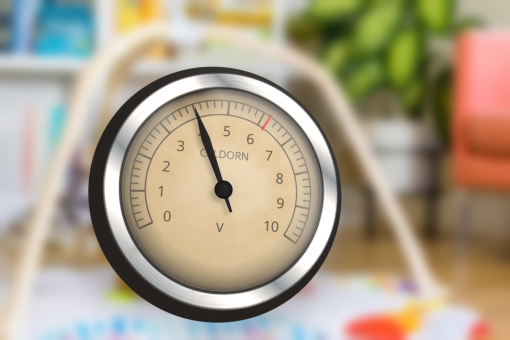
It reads 4,V
